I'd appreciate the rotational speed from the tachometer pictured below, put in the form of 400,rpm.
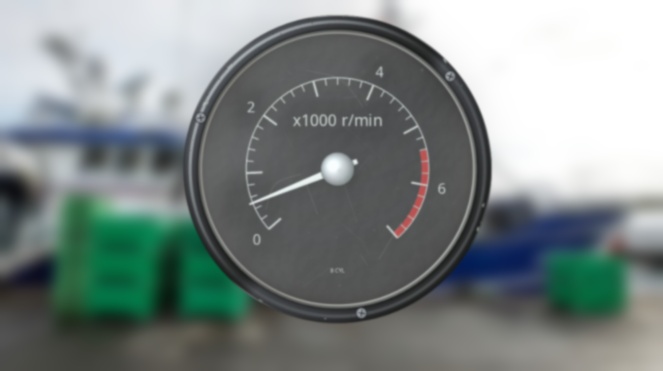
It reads 500,rpm
